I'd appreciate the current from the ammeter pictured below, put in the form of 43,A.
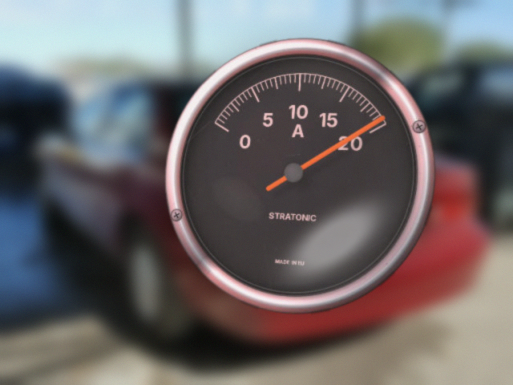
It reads 19.5,A
